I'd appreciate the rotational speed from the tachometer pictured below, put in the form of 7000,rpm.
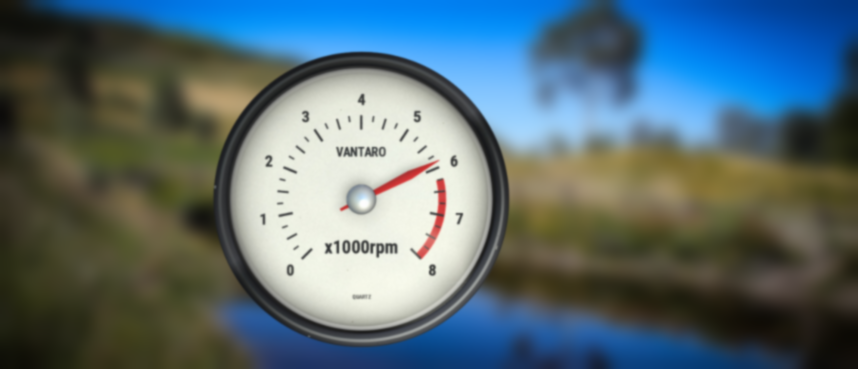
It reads 5875,rpm
